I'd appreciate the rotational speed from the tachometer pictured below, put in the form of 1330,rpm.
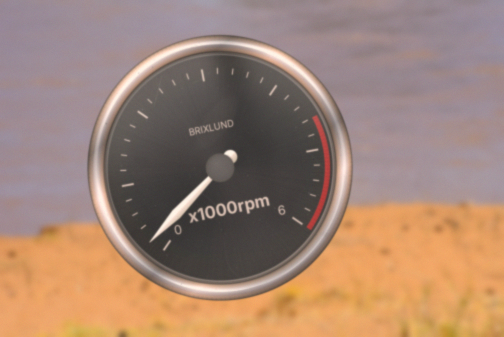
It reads 200,rpm
